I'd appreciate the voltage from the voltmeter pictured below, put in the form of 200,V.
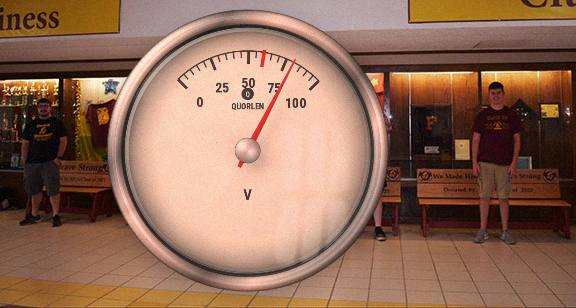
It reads 80,V
